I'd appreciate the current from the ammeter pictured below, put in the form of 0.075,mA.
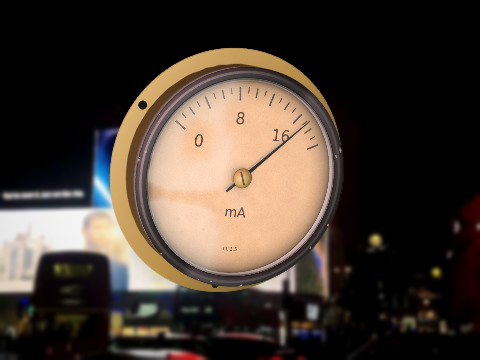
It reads 17,mA
